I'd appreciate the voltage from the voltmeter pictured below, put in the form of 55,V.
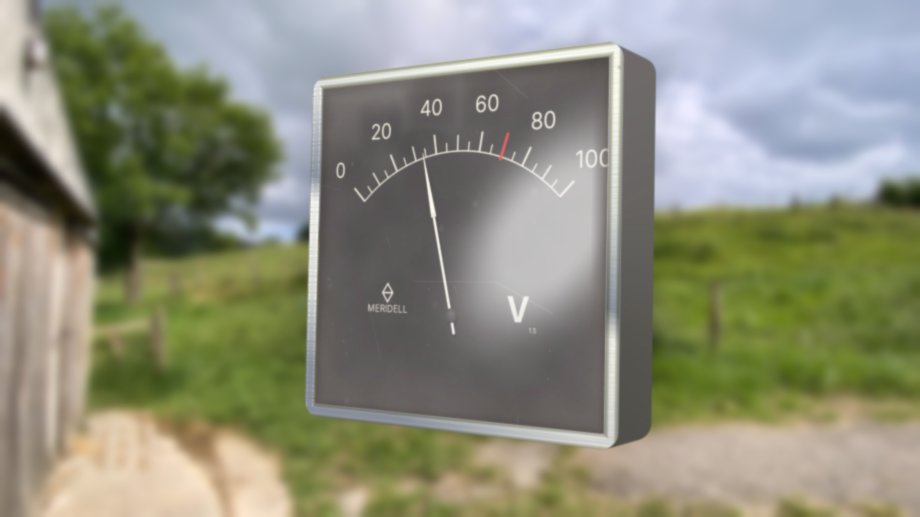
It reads 35,V
